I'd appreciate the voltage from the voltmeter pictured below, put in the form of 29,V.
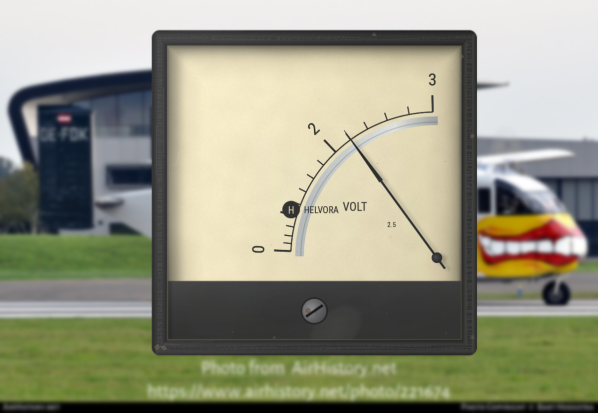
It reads 2.2,V
